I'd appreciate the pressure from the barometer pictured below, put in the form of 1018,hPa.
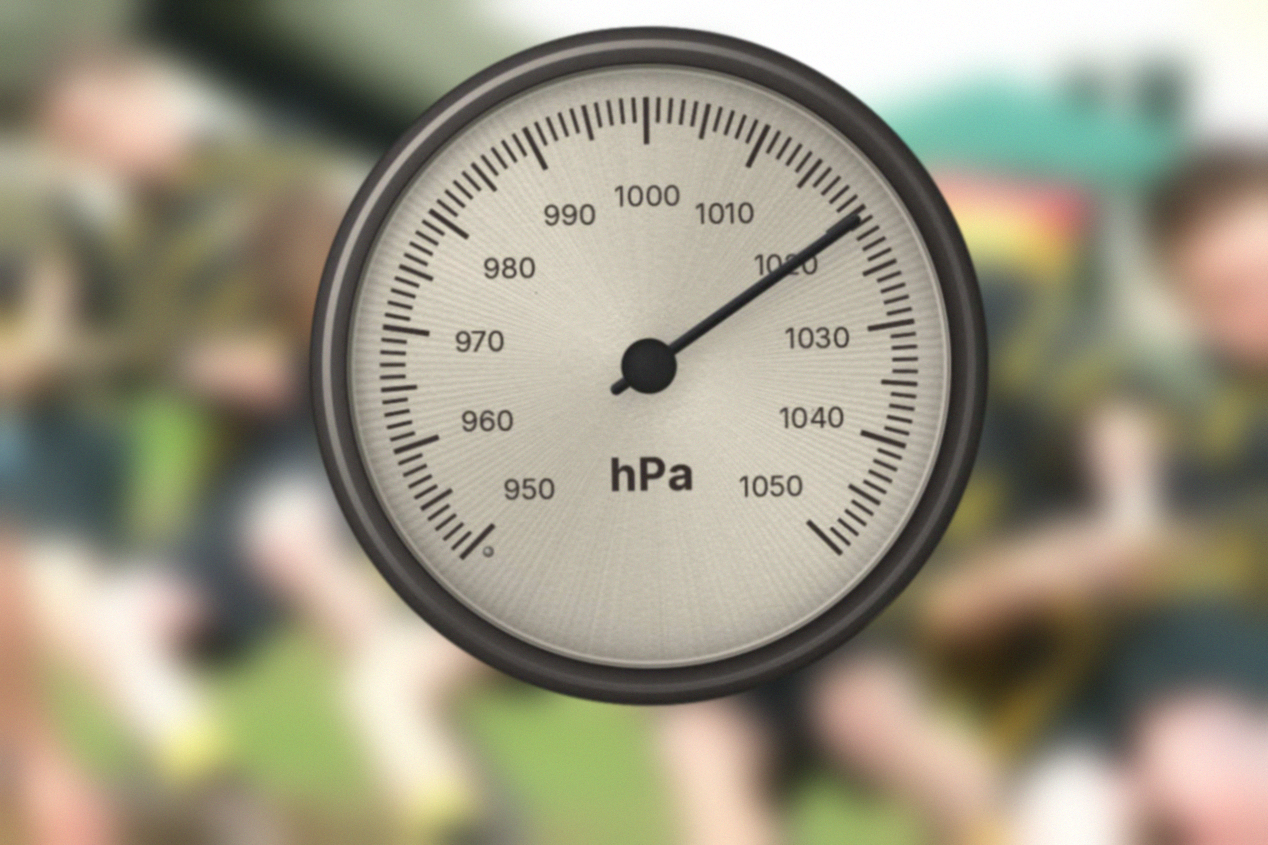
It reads 1020.5,hPa
